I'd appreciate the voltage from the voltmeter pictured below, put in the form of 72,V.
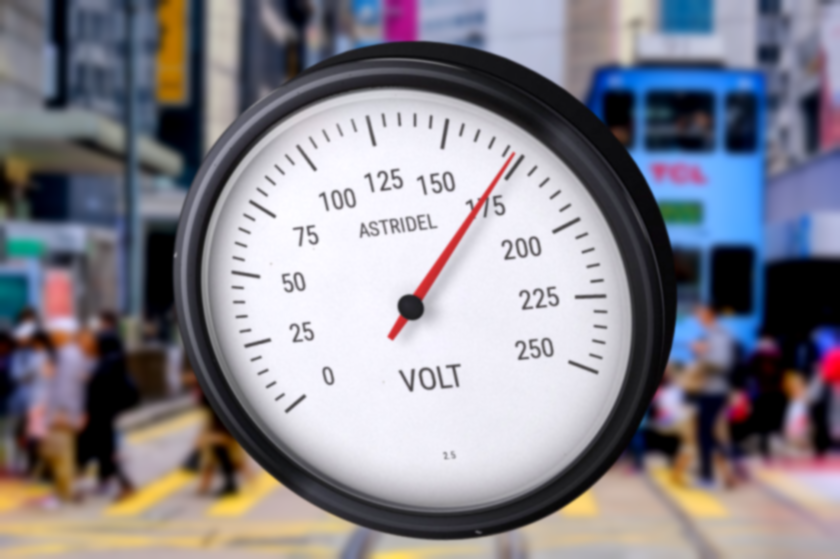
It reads 172.5,V
